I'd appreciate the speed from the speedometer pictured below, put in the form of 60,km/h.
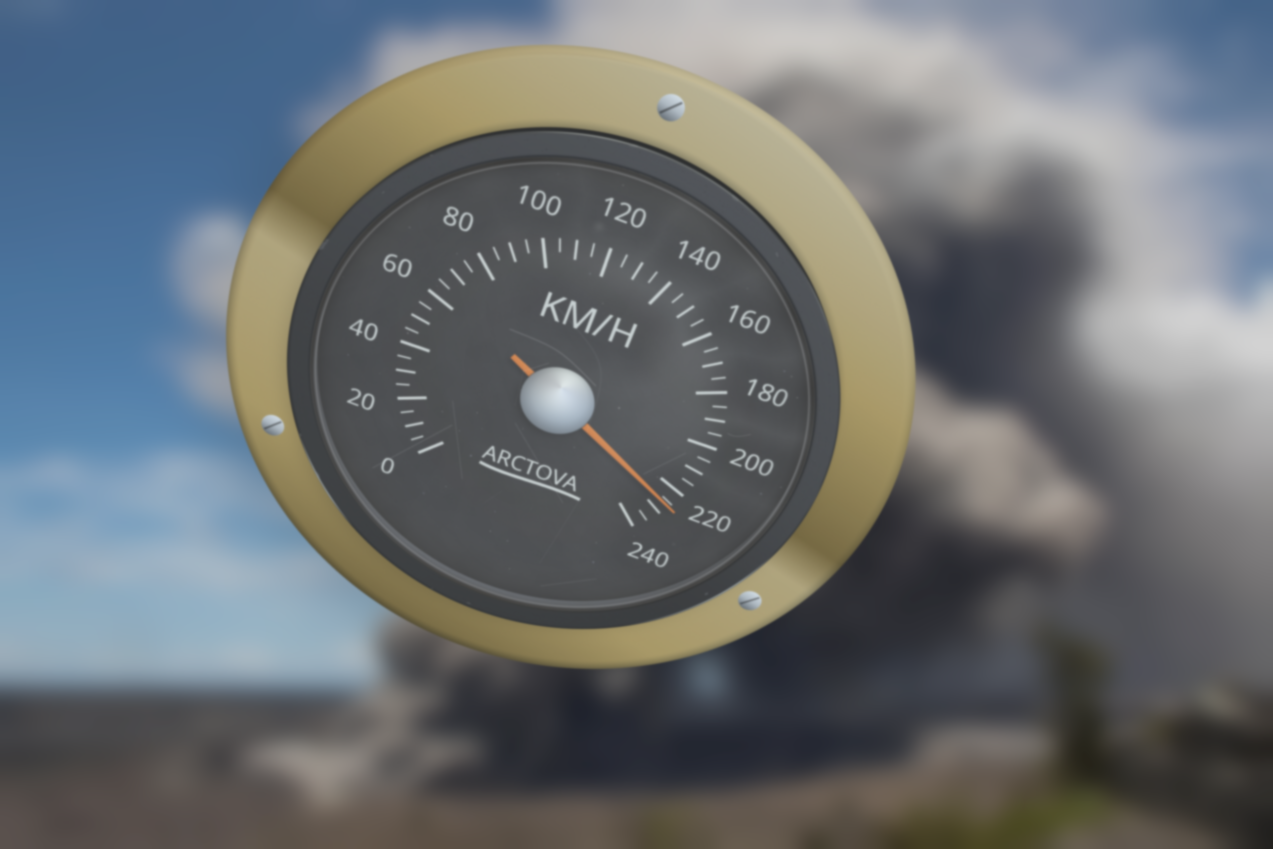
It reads 225,km/h
